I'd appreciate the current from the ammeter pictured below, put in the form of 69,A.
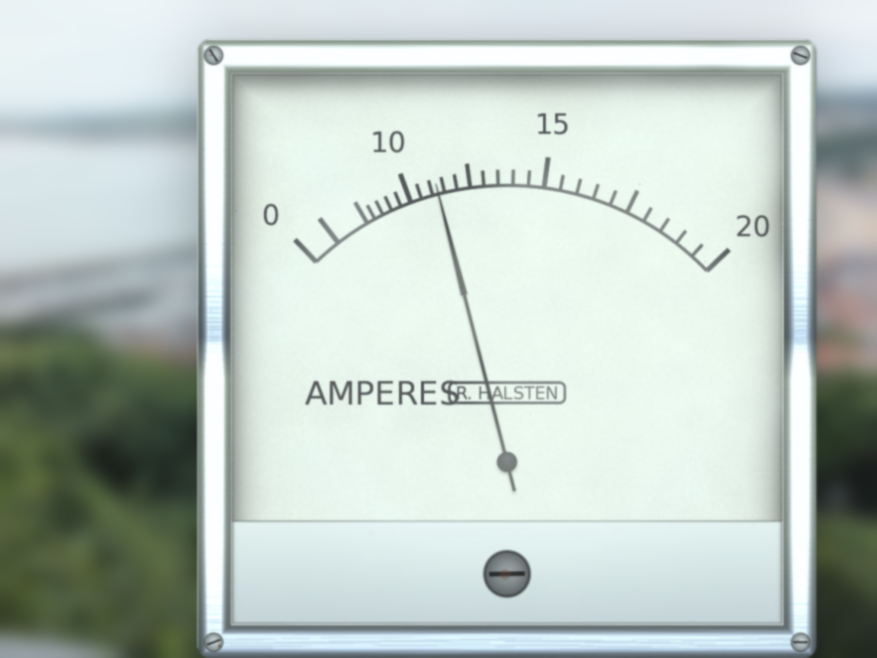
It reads 11.25,A
